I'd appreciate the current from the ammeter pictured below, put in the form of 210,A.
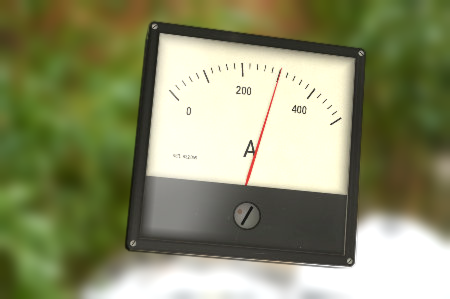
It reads 300,A
